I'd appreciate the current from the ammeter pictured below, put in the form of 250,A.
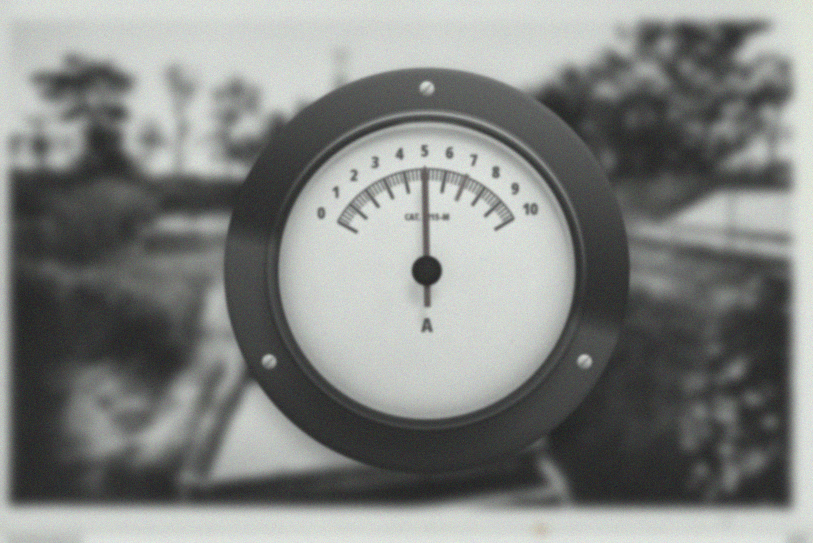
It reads 5,A
